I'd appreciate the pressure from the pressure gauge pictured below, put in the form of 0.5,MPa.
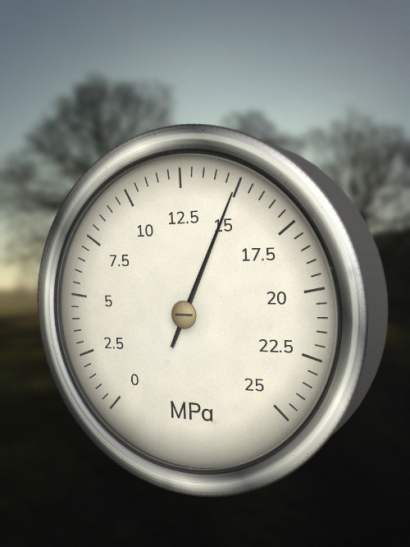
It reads 15,MPa
